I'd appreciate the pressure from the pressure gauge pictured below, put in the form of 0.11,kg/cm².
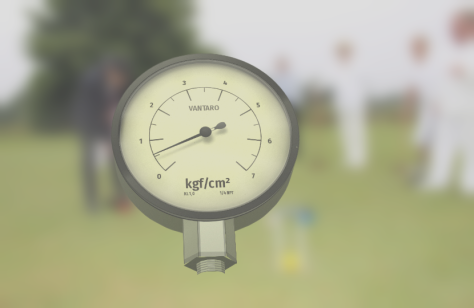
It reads 0.5,kg/cm²
